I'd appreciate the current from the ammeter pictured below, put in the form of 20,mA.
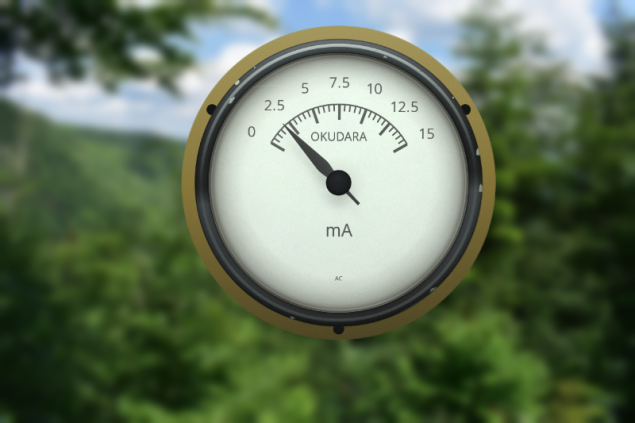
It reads 2,mA
